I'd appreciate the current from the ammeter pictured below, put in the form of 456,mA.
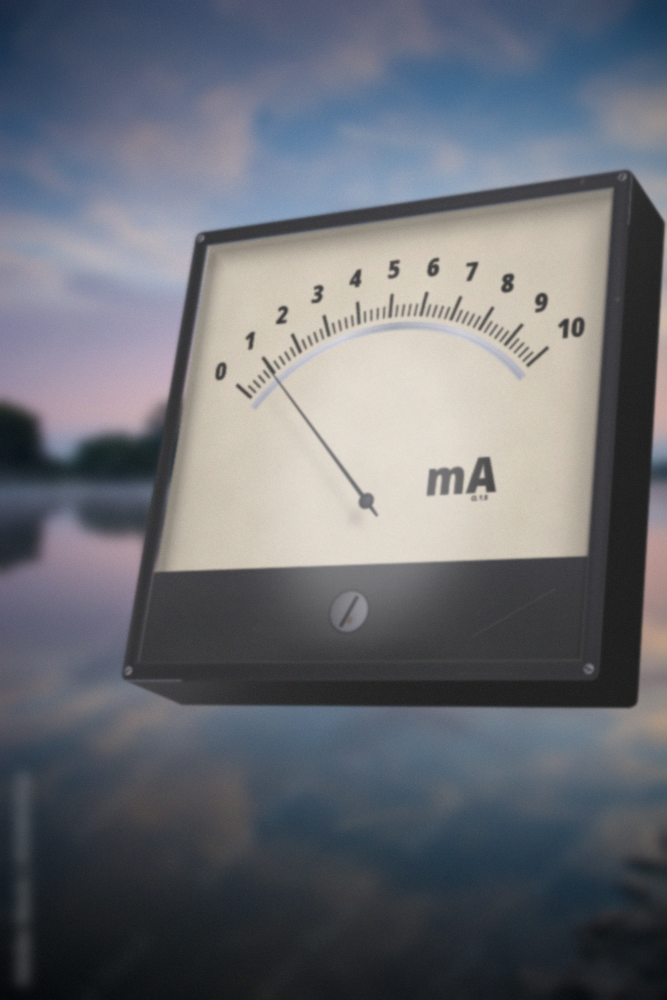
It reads 1,mA
